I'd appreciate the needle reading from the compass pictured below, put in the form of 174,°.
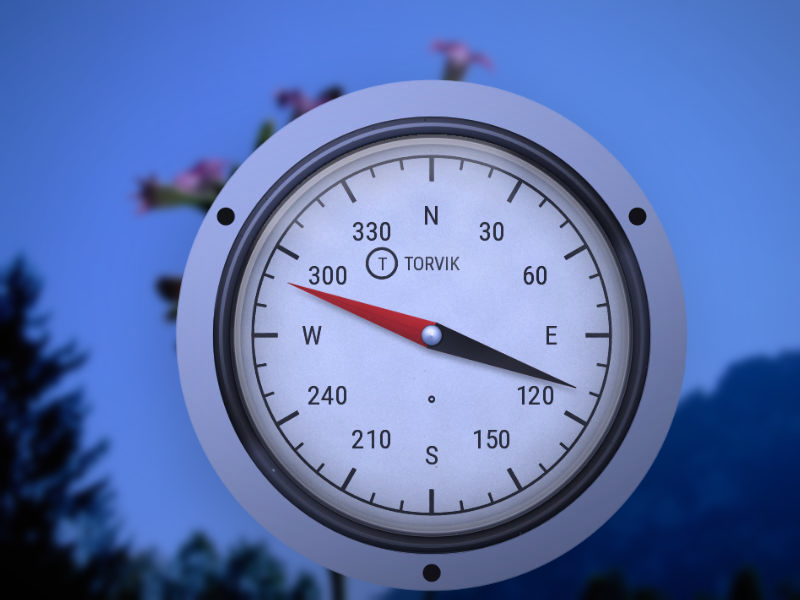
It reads 290,°
